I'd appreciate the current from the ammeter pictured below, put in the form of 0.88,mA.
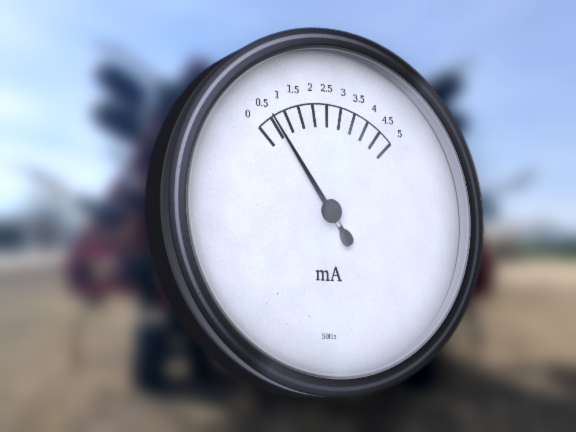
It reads 0.5,mA
